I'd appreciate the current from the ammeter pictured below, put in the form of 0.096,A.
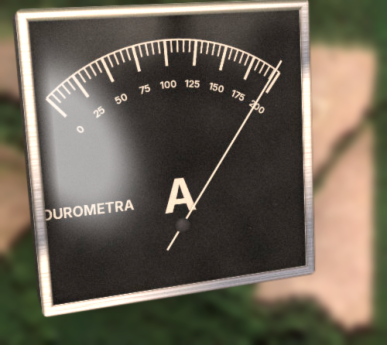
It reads 195,A
